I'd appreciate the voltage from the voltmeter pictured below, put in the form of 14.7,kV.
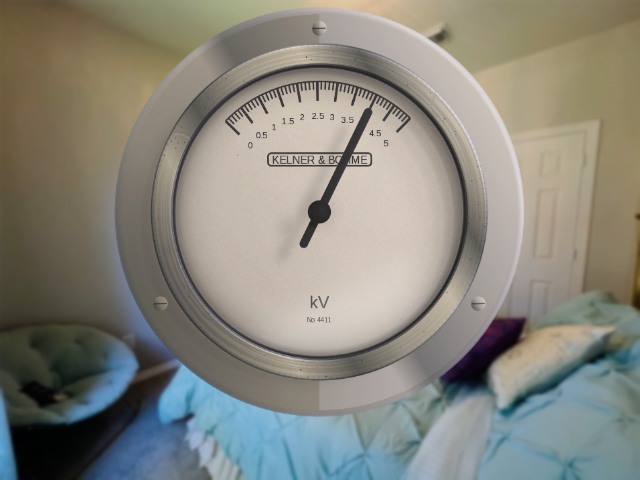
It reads 4,kV
